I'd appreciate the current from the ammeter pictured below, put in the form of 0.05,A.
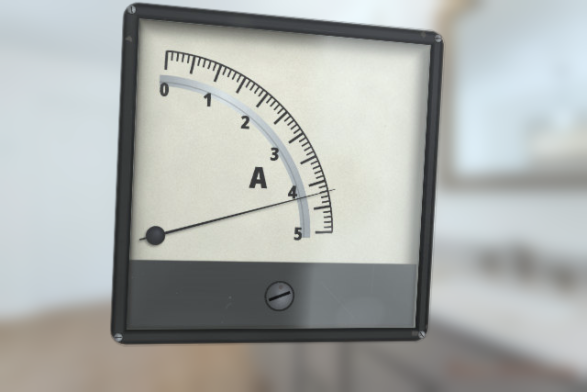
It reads 4.2,A
